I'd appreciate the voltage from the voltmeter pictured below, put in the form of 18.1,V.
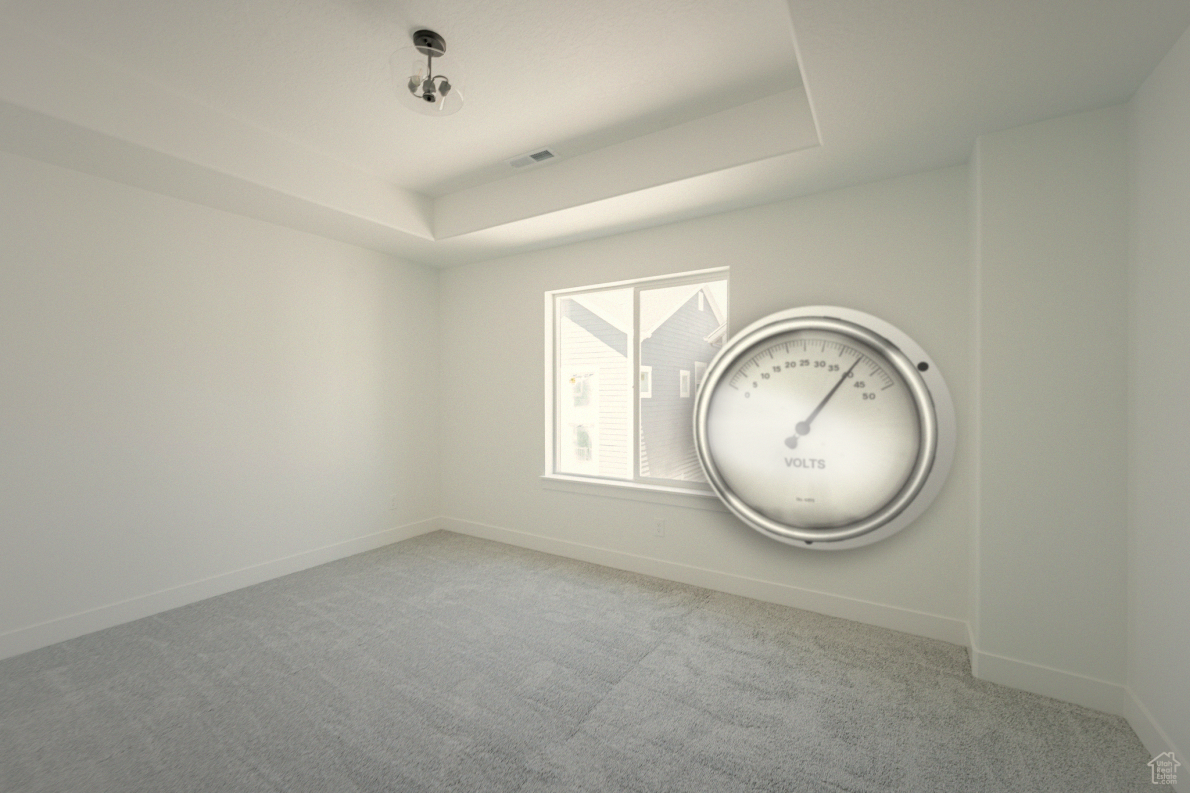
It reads 40,V
